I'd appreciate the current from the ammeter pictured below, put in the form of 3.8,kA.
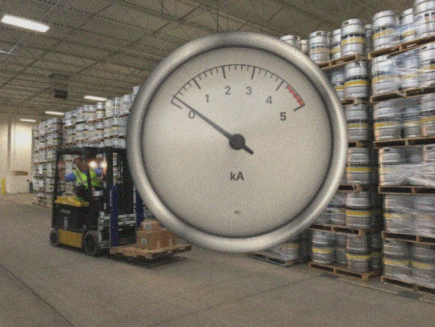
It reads 0.2,kA
